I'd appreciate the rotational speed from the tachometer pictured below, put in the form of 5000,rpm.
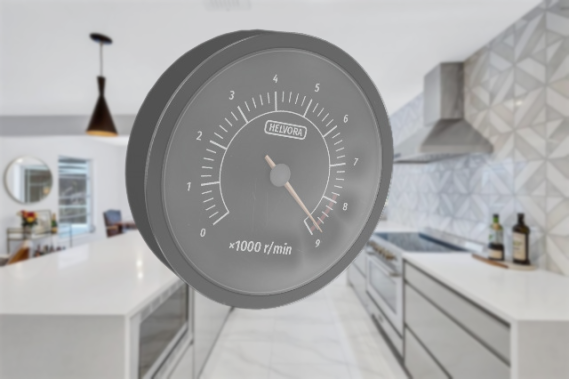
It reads 8800,rpm
